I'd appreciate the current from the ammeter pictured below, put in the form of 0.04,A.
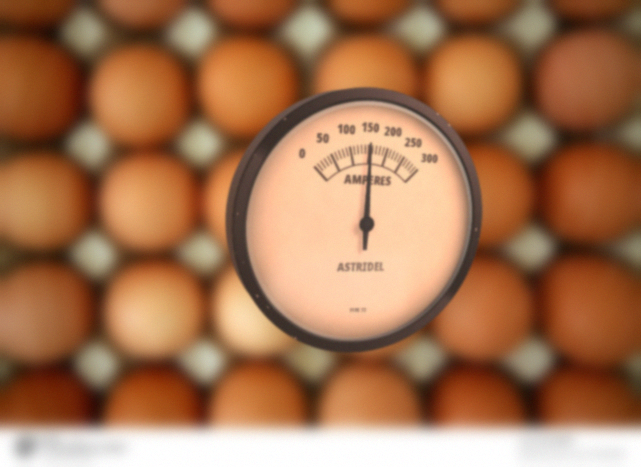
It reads 150,A
